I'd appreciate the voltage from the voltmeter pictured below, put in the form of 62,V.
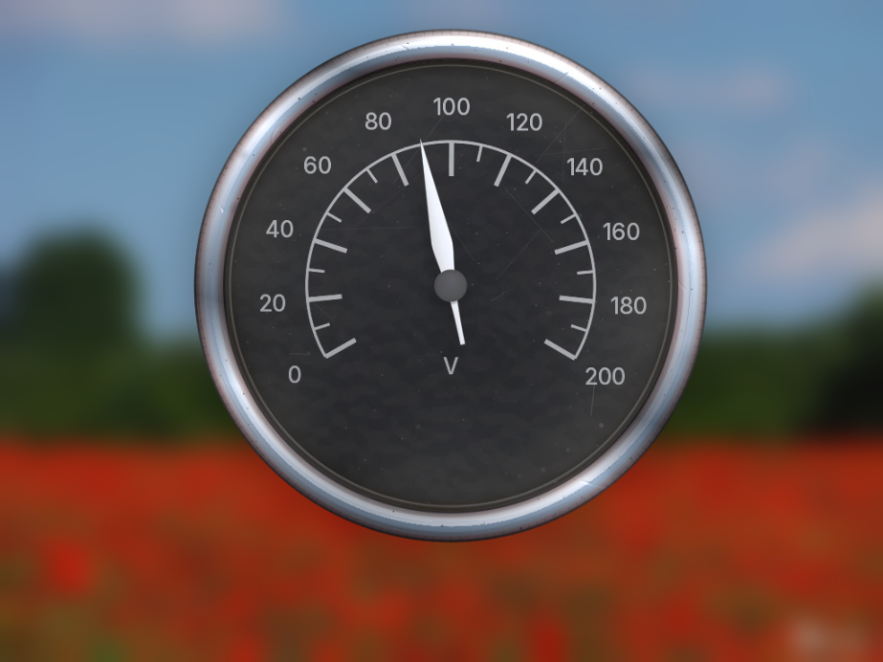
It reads 90,V
